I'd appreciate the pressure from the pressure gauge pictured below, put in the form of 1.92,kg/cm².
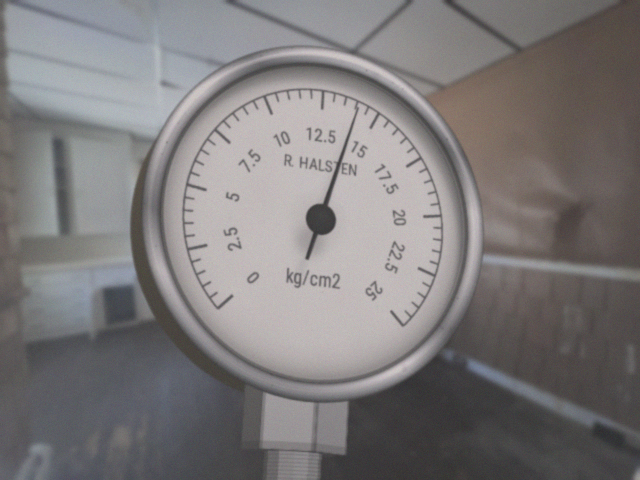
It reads 14,kg/cm²
